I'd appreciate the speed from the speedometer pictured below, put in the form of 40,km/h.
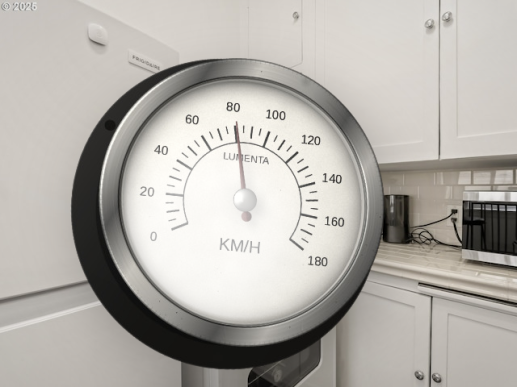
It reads 80,km/h
